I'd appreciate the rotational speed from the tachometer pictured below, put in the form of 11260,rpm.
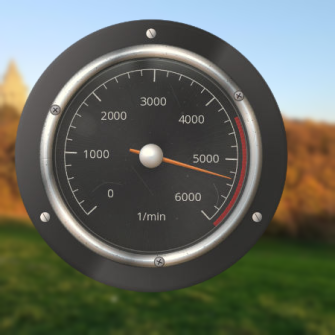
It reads 5300,rpm
